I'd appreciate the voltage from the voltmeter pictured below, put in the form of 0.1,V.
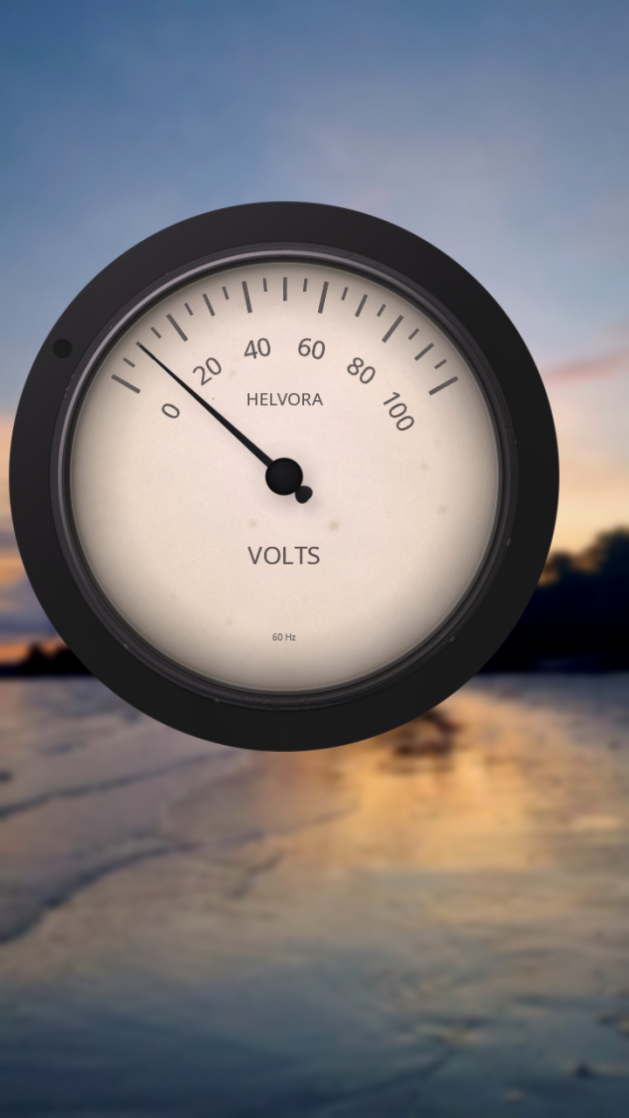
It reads 10,V
